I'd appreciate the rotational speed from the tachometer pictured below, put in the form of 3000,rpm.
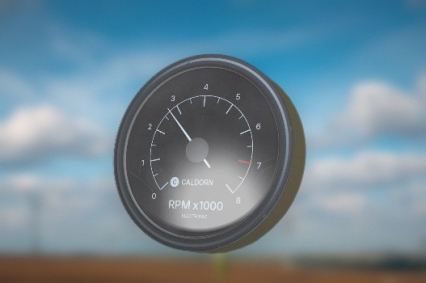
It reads 2750,rpm
